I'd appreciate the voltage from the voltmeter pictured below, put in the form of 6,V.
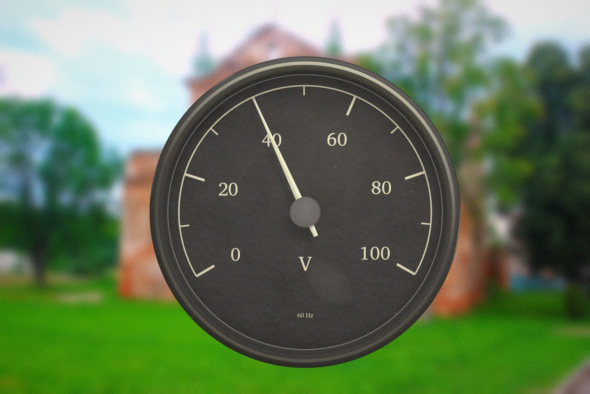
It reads 40,V
